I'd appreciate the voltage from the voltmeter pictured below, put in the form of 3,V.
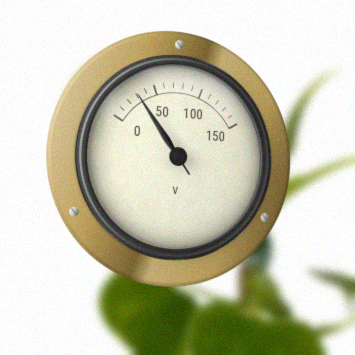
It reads 30,V
